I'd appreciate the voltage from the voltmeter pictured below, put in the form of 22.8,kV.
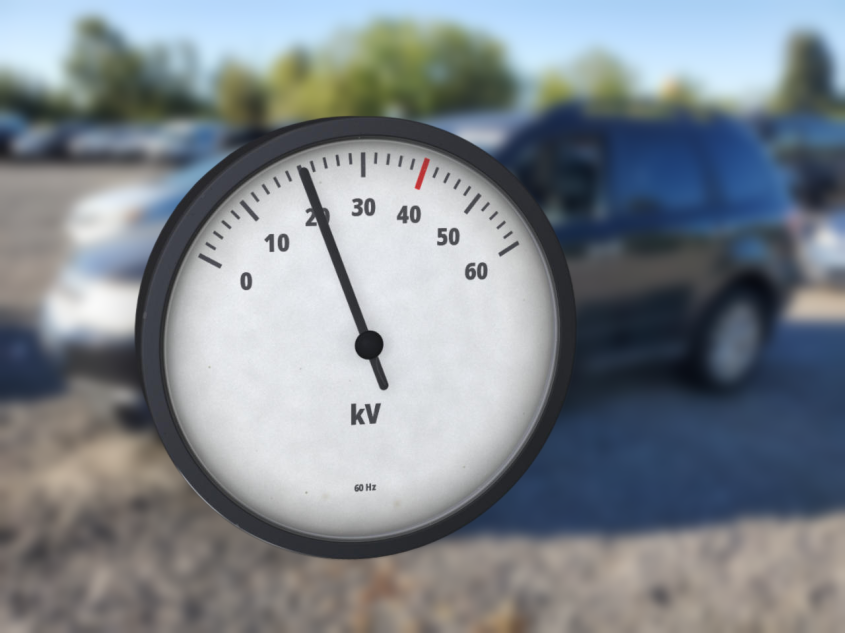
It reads 20,kV
